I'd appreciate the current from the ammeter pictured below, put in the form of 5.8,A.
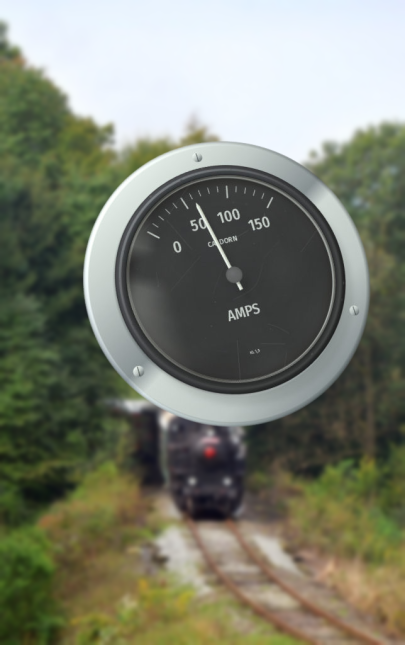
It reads 60,A
